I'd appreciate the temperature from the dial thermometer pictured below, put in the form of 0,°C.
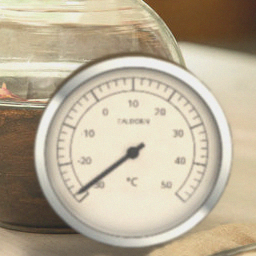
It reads -28,°C
